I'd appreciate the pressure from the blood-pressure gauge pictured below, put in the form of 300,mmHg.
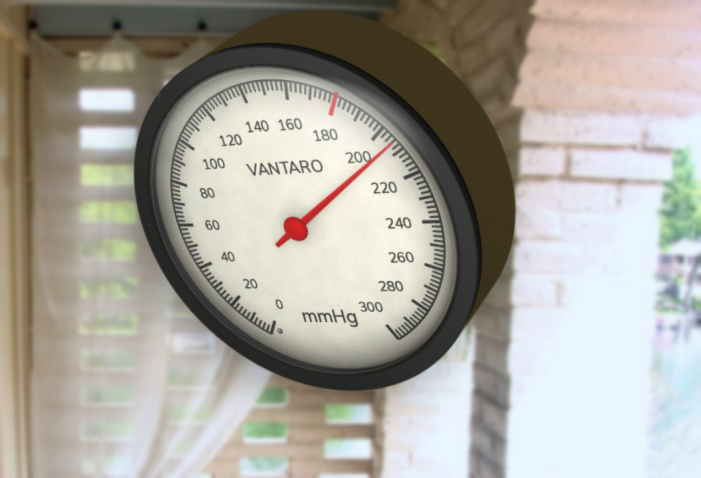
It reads 206,mmHg
